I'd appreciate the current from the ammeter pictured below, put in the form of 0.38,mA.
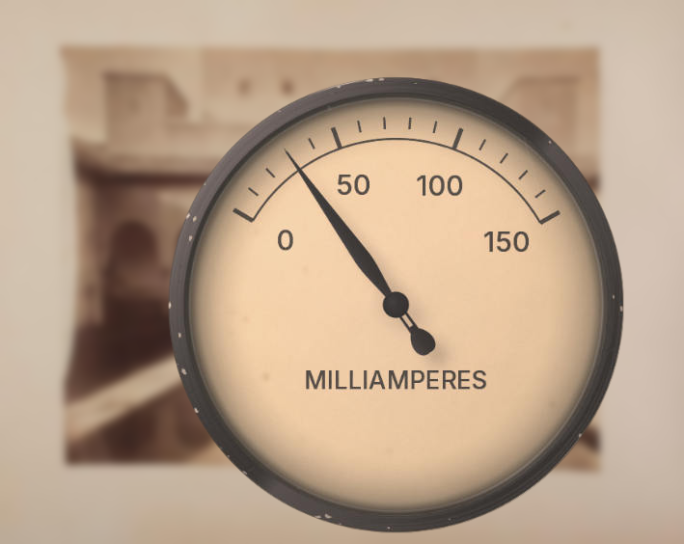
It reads 30,mA
